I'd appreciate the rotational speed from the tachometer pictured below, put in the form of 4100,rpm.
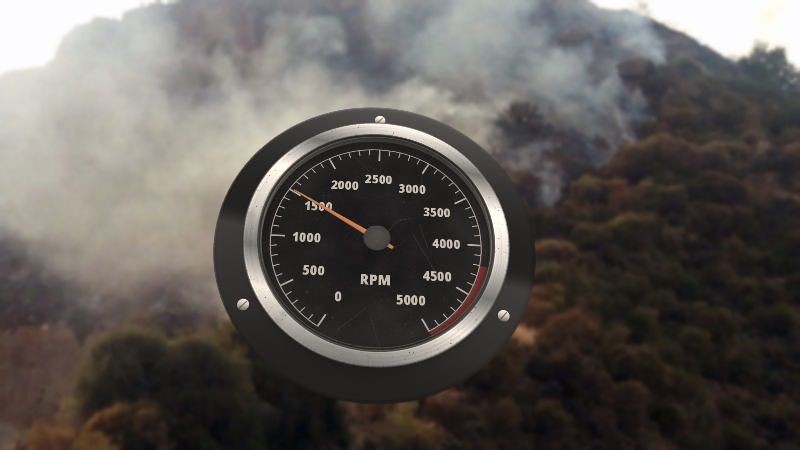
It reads 1500,rpm
